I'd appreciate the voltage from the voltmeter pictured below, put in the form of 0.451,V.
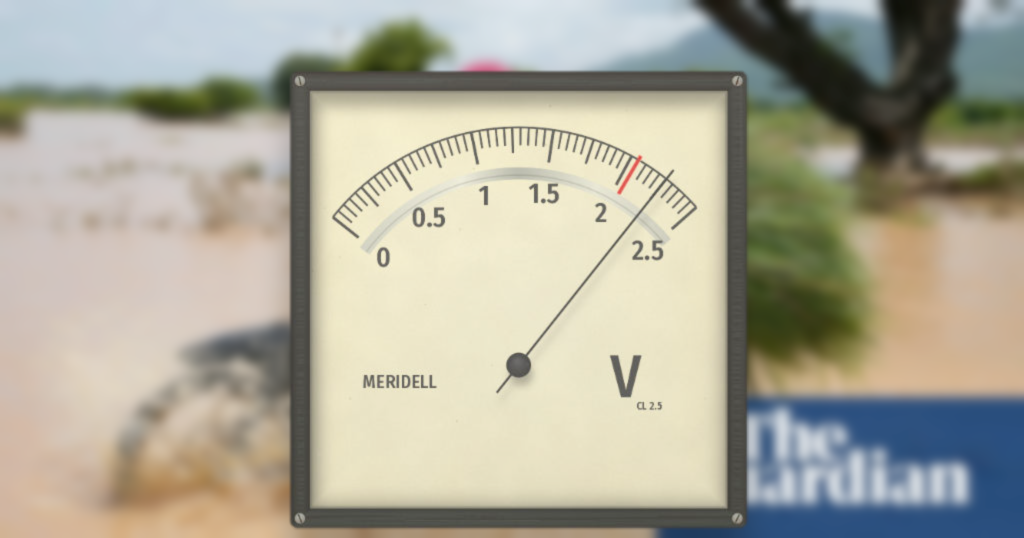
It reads 2.25,V
